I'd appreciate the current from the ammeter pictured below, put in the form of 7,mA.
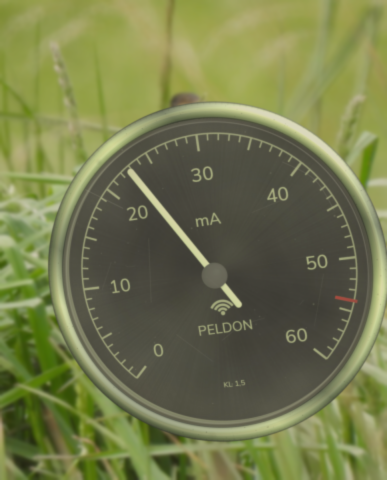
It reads 23,mA
